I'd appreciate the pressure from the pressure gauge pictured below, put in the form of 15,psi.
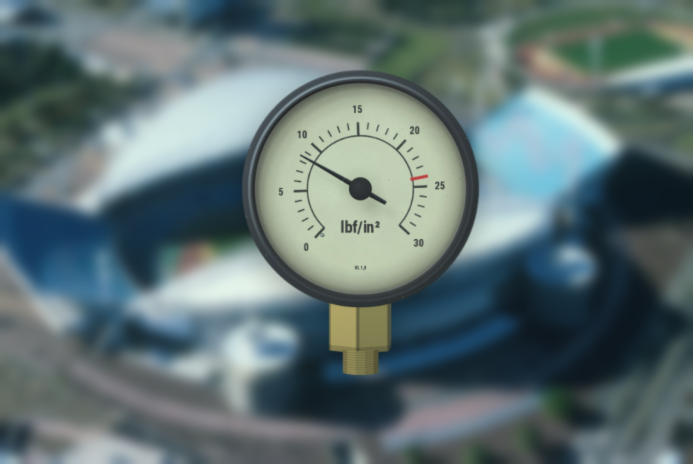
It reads 8.5,psi
